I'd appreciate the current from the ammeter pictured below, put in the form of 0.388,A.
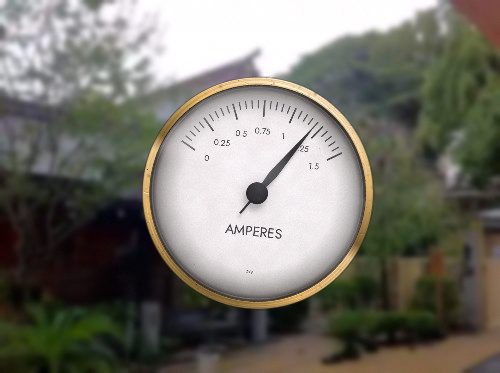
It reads 1.2,A
